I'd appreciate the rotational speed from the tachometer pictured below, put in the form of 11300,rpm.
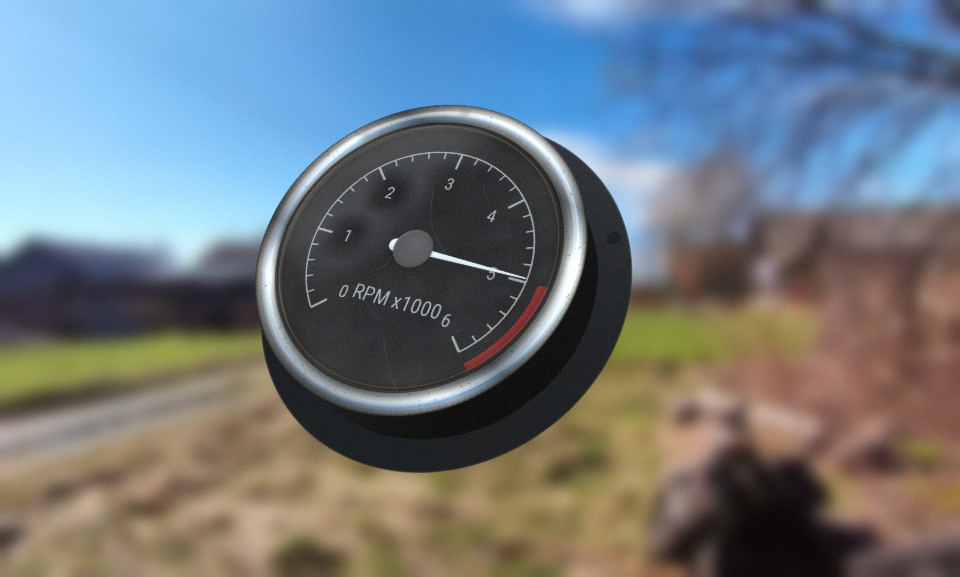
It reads 5000,rpm
